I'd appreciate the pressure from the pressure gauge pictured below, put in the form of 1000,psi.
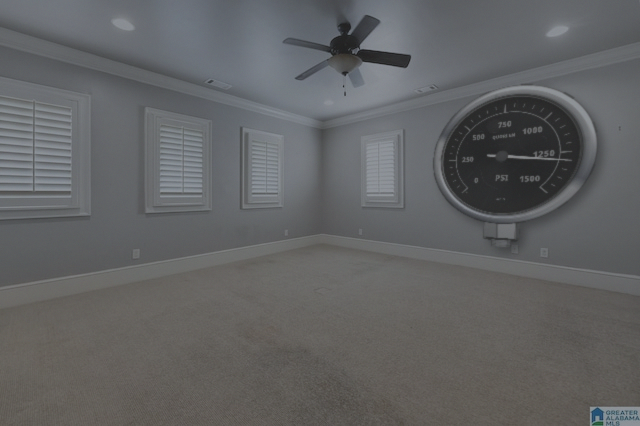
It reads 1300,psi
